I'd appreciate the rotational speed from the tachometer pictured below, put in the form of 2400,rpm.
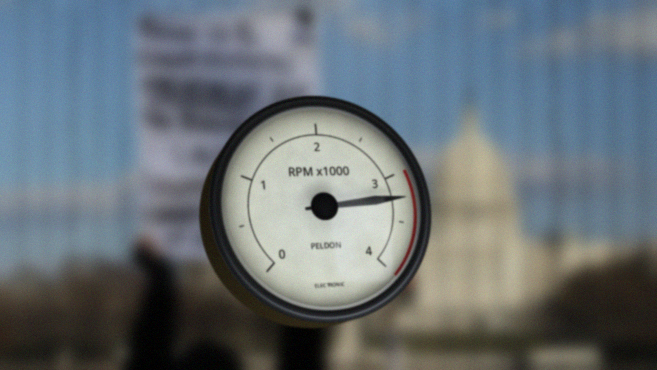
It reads 3250,rpm
